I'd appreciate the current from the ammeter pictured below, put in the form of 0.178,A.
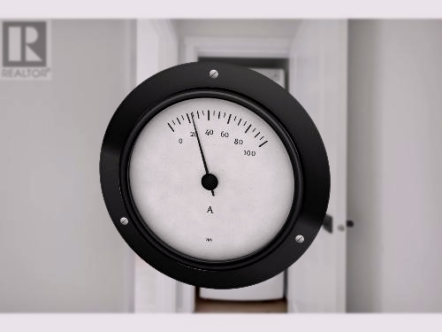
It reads 25,A
